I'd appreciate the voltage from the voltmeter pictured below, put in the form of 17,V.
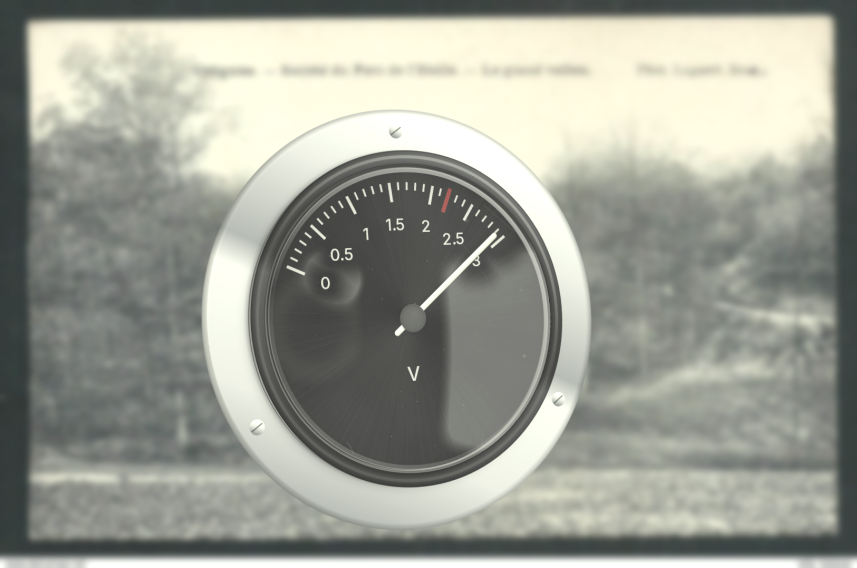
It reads 2.9,V
